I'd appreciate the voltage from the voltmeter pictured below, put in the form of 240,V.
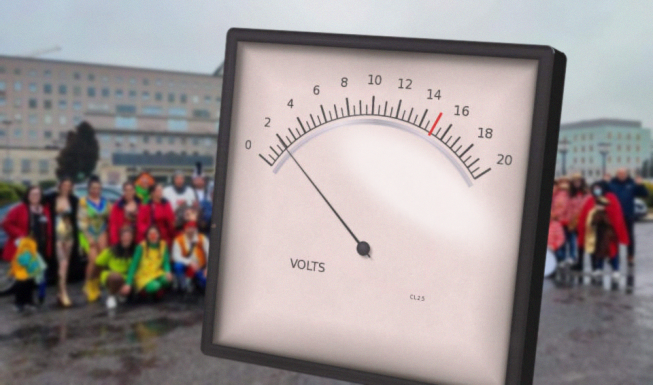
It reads 2,V
